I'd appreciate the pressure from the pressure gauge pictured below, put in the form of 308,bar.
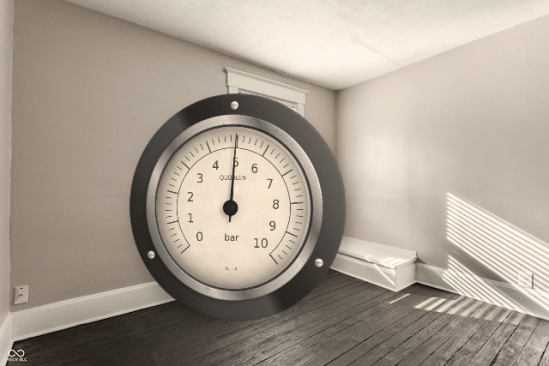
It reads 5,bar
